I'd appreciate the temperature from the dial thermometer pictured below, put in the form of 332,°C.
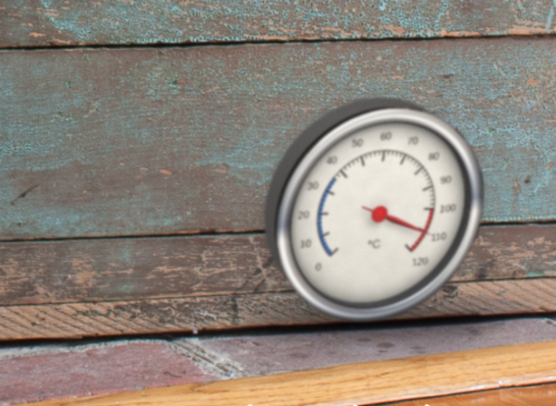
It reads 110,°C
